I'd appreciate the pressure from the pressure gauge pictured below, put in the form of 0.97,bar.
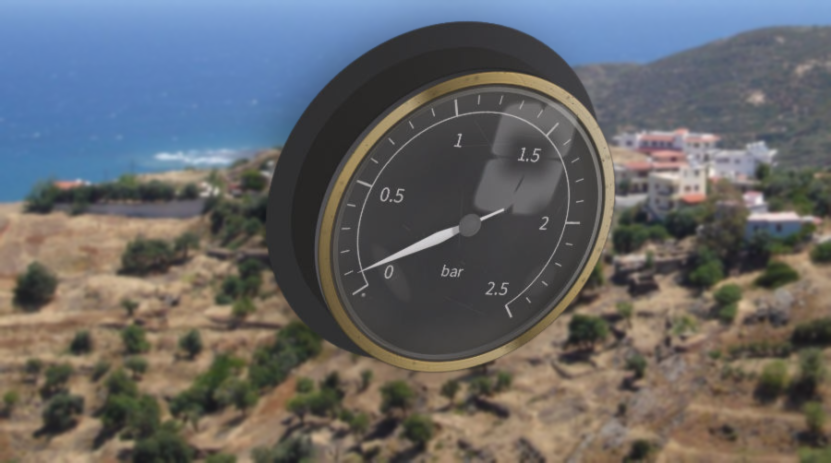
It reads 0.1,bar
